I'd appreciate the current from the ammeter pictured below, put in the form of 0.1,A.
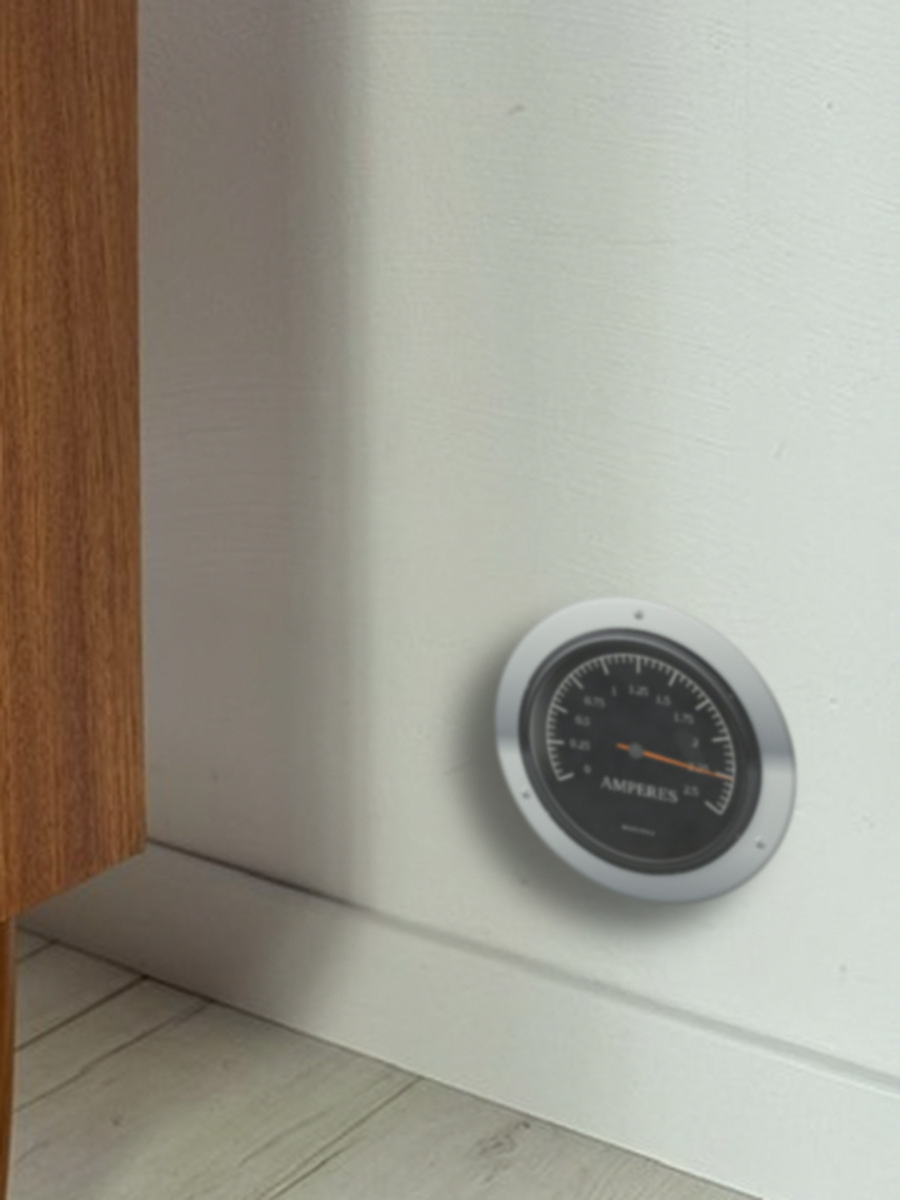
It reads 2.25,A
